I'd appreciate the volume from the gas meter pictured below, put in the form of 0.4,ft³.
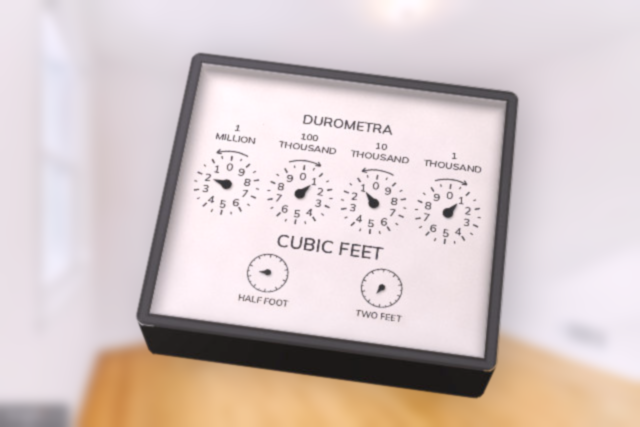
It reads 211100,ft³
